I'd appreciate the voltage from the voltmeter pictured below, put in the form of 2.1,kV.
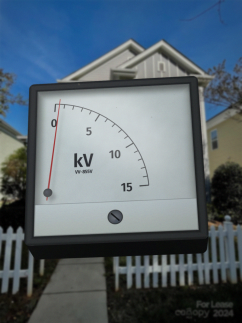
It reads 0.5,kV
